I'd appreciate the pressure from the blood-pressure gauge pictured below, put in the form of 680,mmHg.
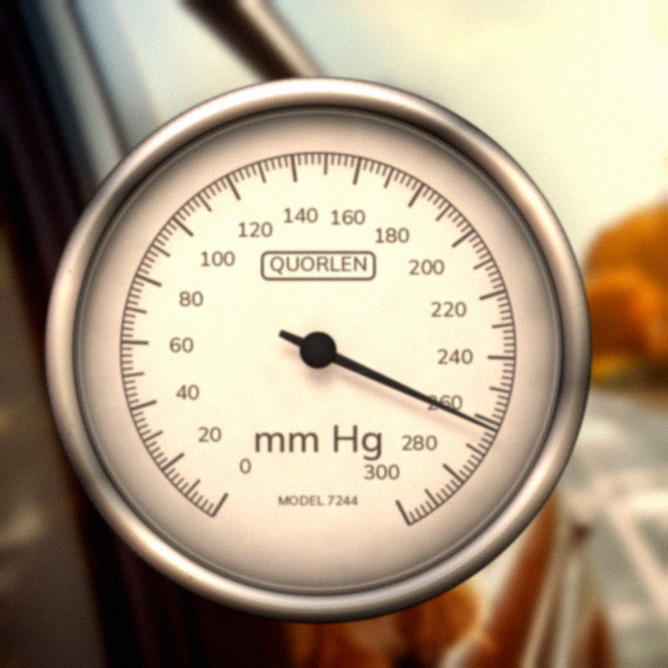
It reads 262,mmHg
